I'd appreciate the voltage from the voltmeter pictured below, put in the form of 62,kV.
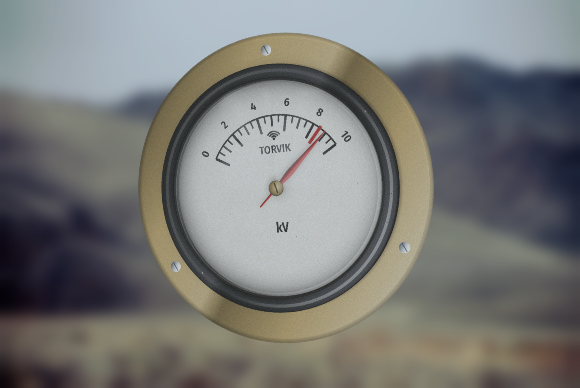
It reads 9,kV
